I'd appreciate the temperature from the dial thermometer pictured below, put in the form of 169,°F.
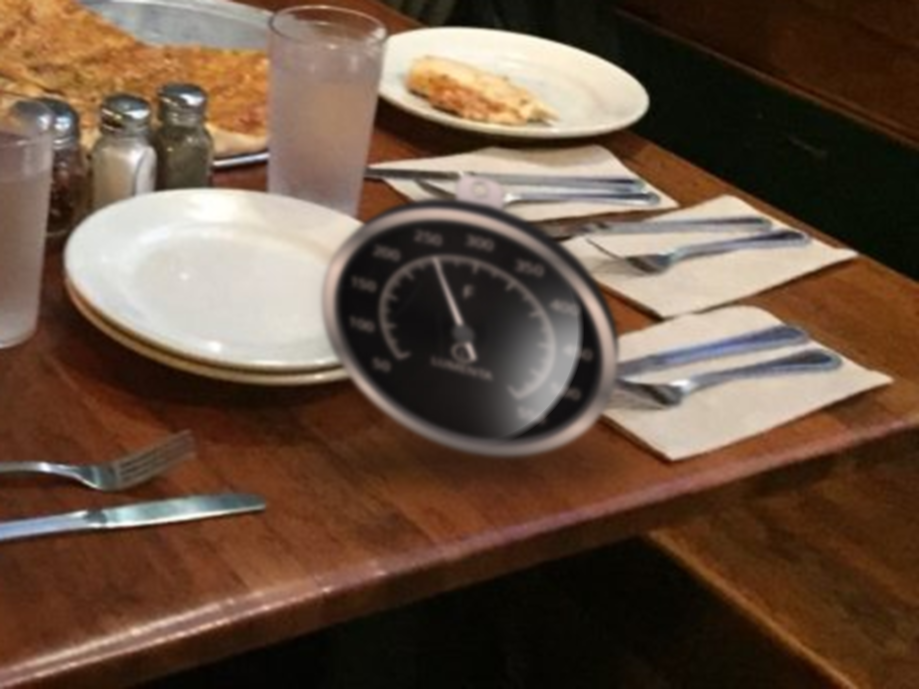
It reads 250,°F
